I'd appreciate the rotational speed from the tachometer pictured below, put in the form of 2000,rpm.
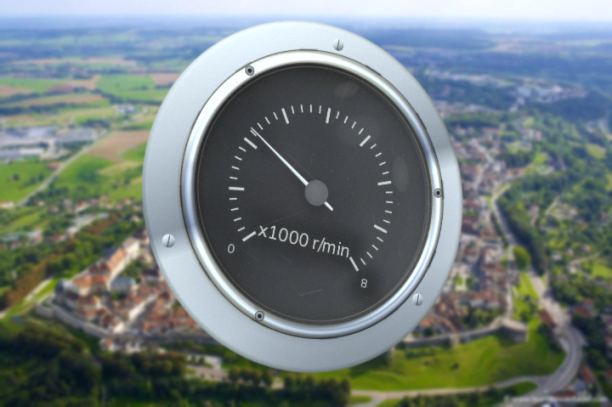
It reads 2200,rpm
